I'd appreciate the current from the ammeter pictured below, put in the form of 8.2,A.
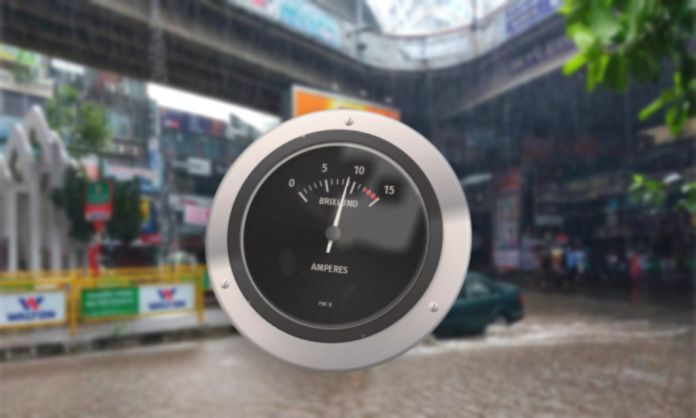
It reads 9,A
